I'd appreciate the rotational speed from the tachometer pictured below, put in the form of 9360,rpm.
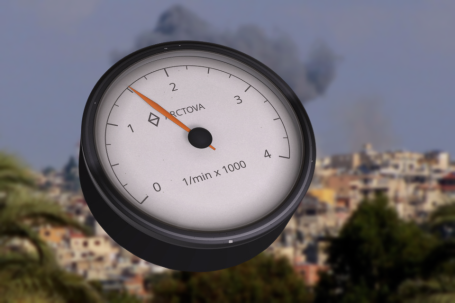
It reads 1500,rpm
